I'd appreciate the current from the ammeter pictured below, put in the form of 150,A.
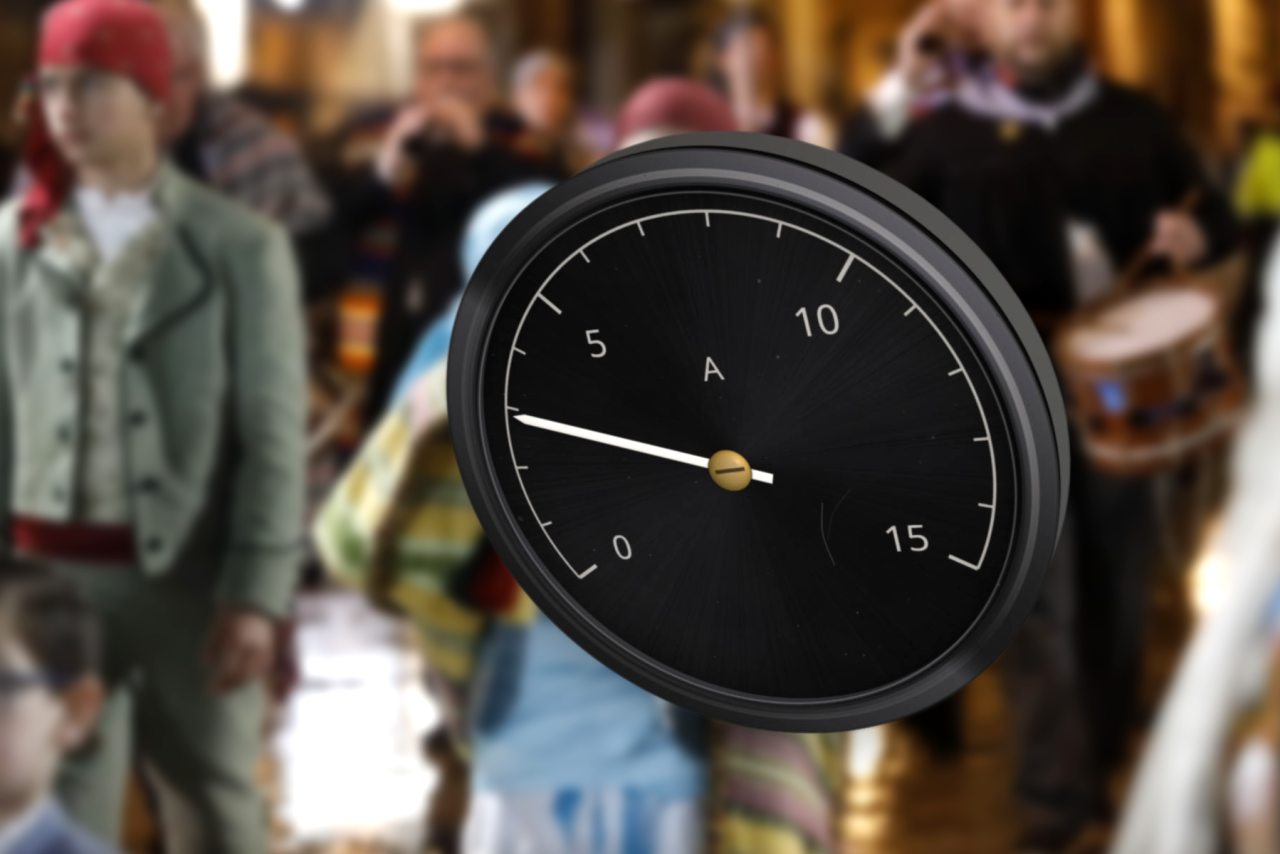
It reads 3,A
